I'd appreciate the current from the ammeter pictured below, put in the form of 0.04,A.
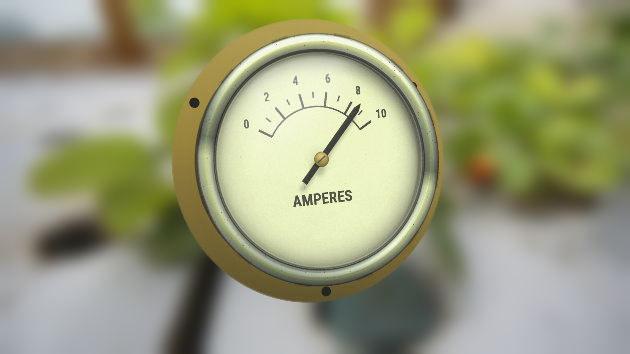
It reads 8.5,A
